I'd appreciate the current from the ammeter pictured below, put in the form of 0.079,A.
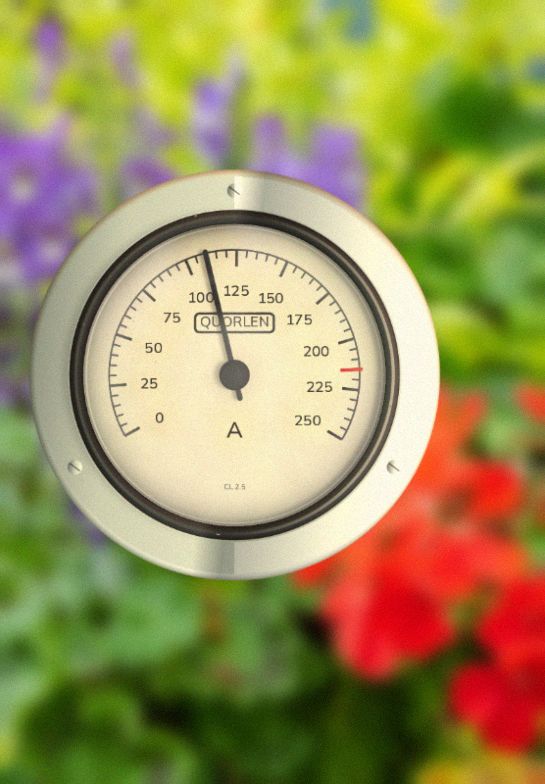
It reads 110,A
